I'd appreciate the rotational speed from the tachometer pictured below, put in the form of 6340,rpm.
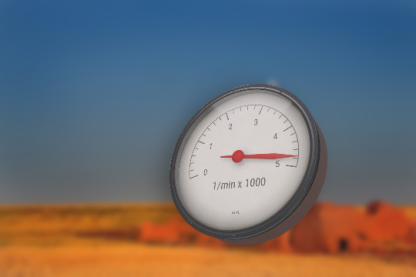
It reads 4800,rpm
